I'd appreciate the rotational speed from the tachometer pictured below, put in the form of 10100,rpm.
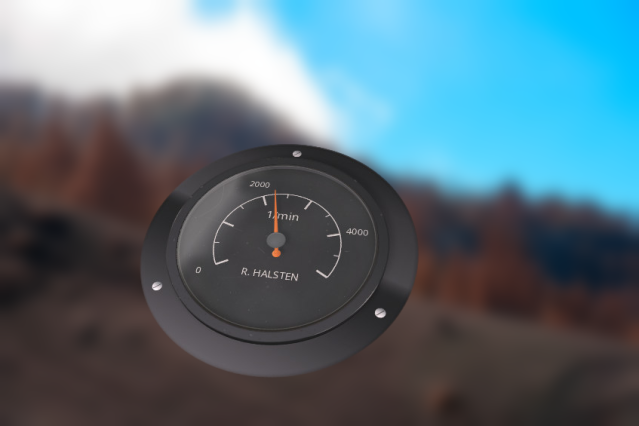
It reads 2250,rpm
